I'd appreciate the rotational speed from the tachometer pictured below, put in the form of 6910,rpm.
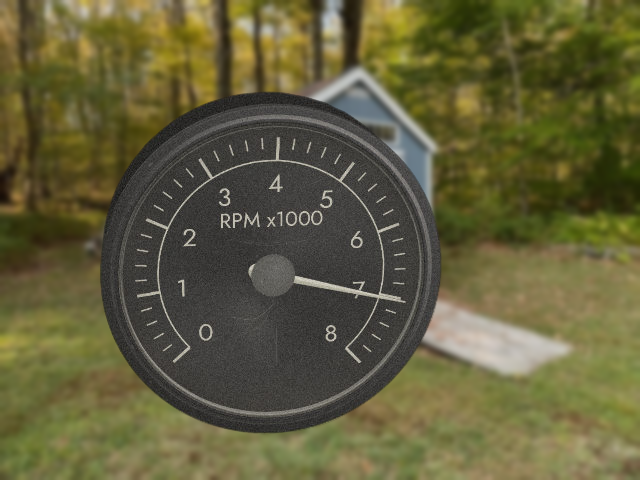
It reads 7000,rpm
